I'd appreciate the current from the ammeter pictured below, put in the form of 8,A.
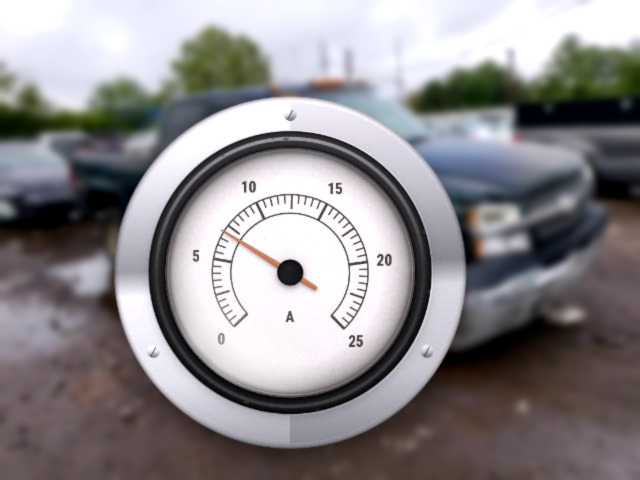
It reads 7,A
